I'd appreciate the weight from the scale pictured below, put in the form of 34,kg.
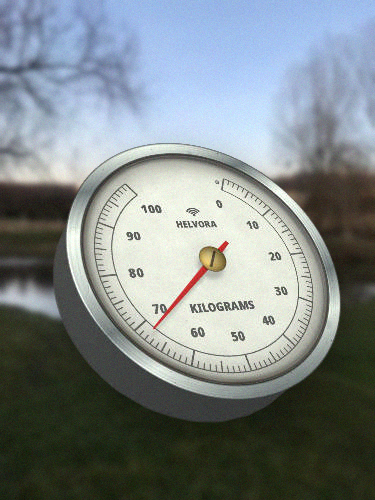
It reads 68,kg
